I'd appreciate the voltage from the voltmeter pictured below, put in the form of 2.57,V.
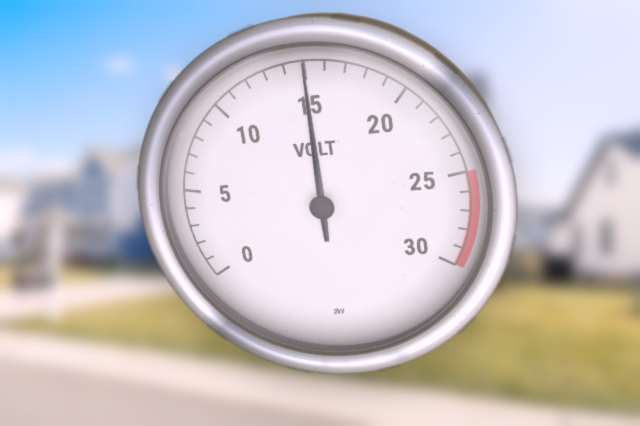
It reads 15,V
